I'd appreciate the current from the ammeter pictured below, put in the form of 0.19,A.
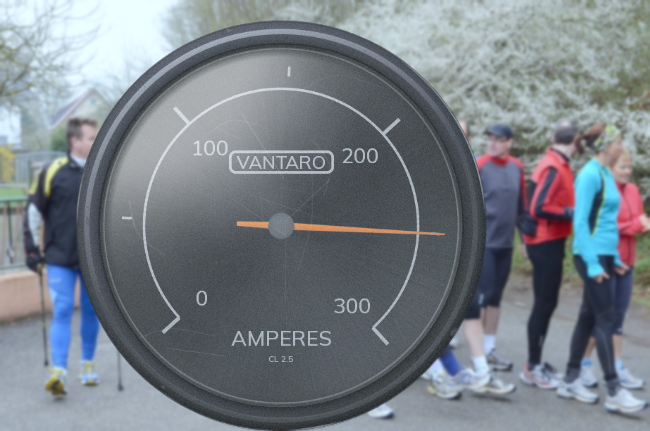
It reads 250,A
